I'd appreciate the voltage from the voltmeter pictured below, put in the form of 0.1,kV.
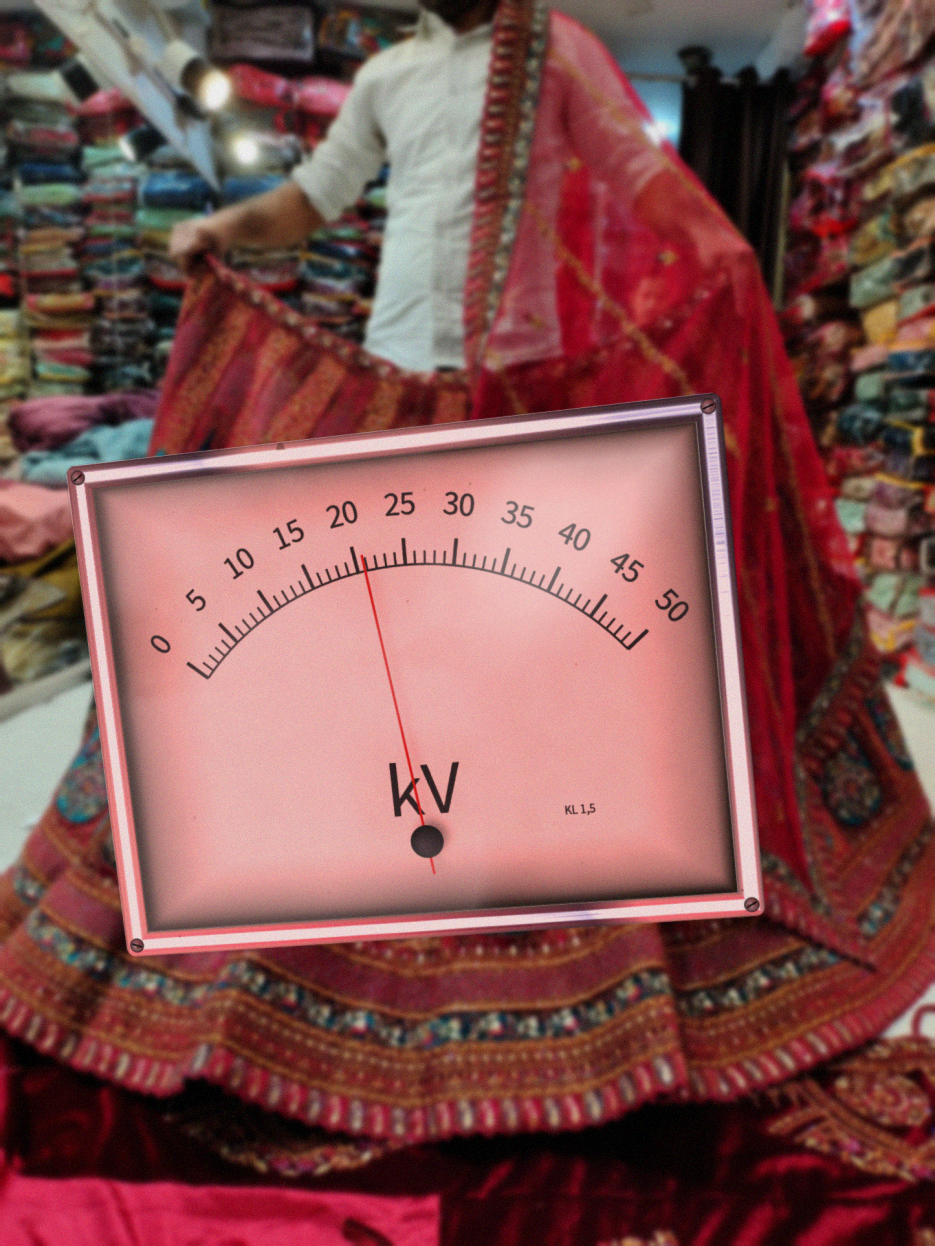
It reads 21,kV
